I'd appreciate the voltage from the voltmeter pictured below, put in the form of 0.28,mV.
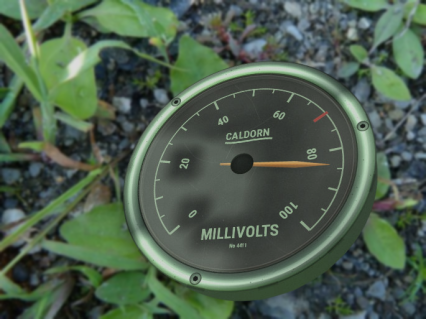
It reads 85,mV
